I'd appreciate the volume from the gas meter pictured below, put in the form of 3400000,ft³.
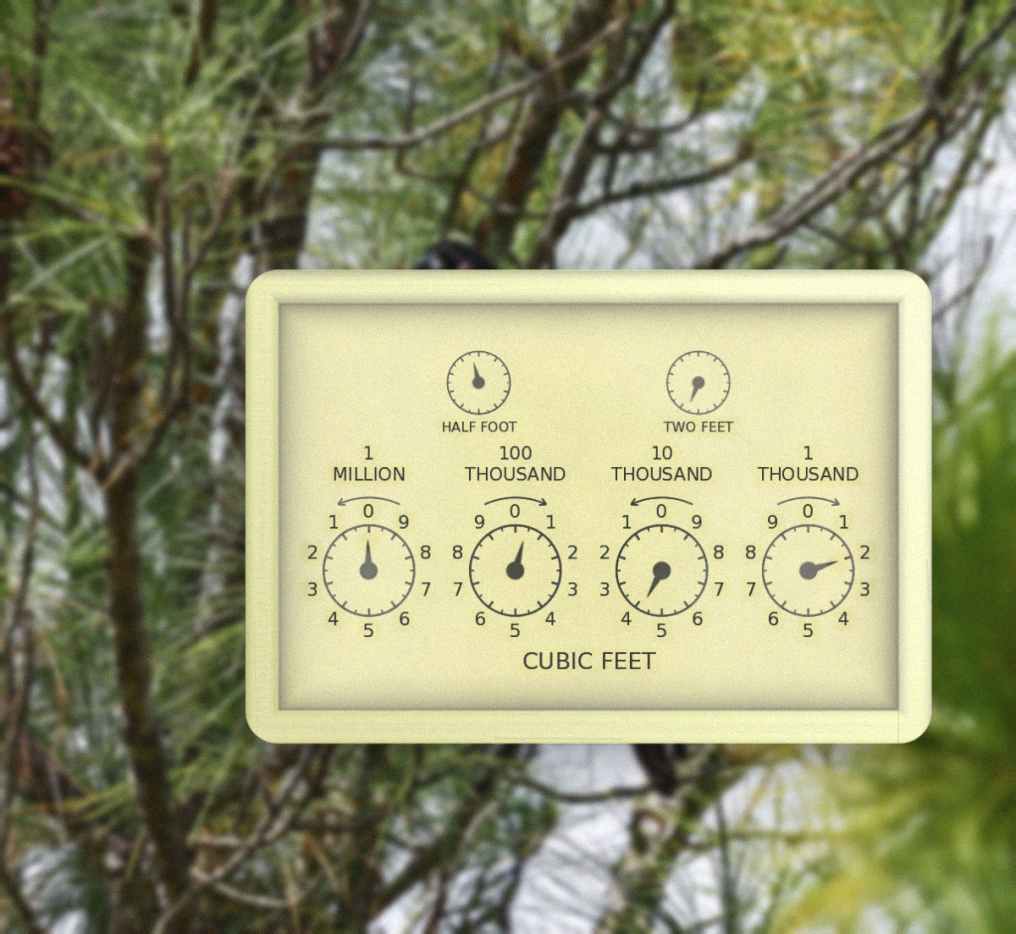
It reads 4200,ft³
